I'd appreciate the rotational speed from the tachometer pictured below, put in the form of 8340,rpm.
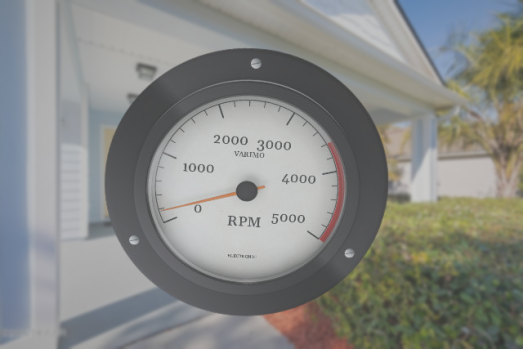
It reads 200,rpm
